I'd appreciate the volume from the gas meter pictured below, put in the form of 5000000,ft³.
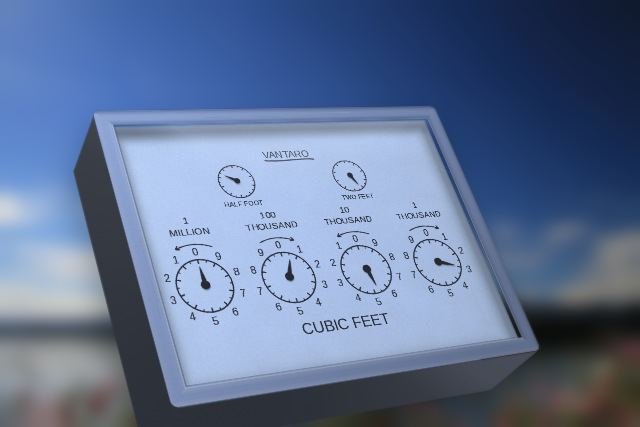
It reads 5300,ft³
